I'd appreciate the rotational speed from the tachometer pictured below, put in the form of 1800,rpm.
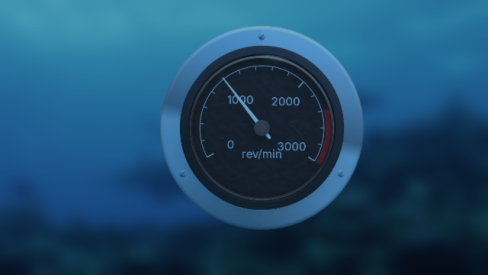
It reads 1000,rpm
